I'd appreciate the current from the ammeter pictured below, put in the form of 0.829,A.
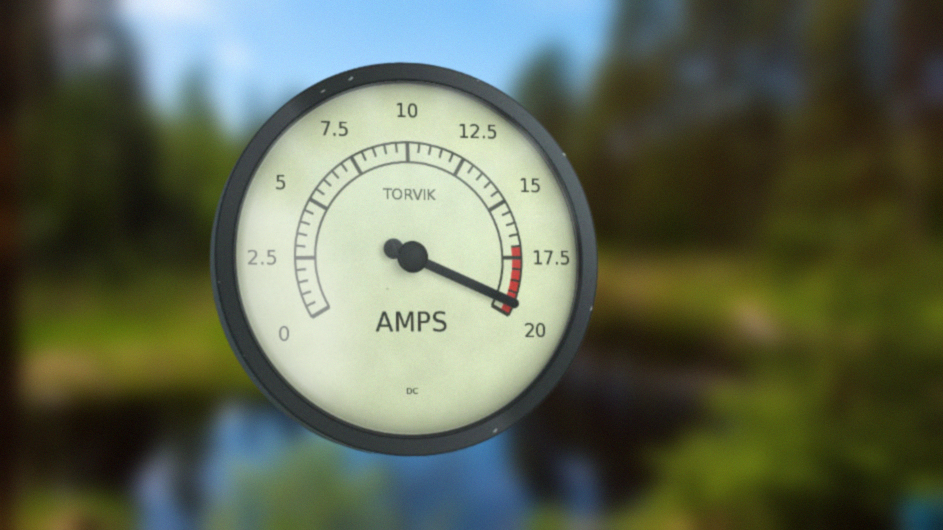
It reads 19.5,A
